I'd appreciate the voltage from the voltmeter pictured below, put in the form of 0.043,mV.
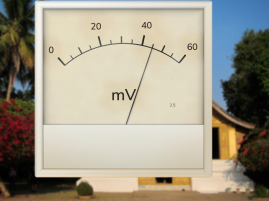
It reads 45,mV
